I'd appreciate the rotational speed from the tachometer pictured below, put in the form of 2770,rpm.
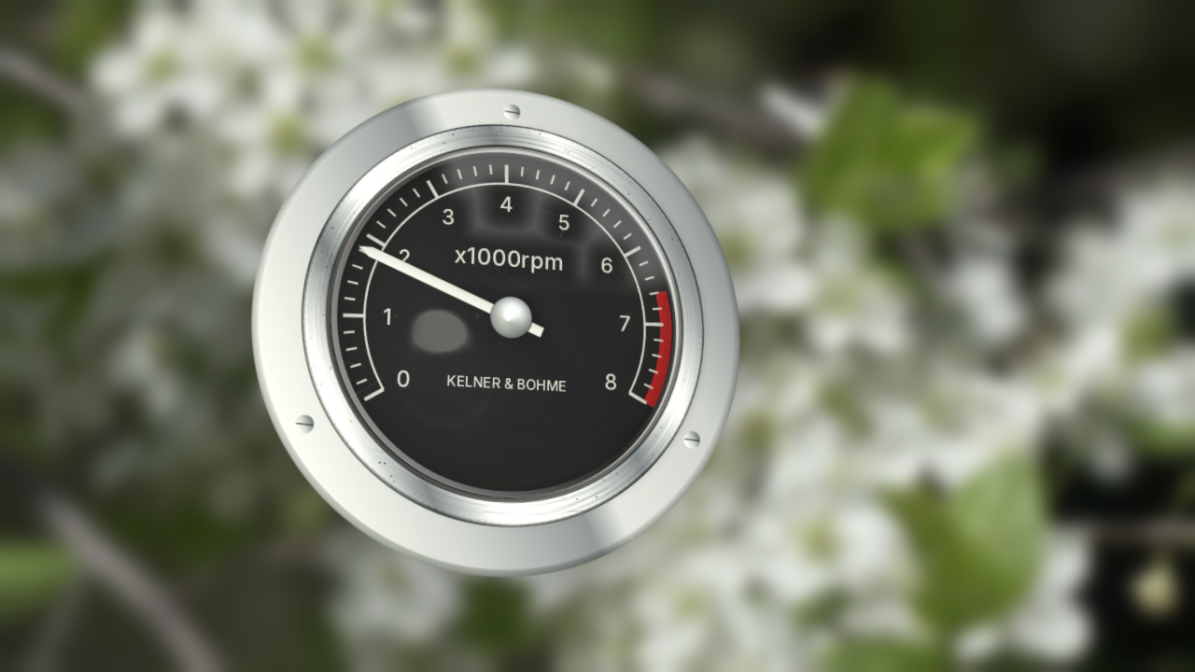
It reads 1800,rpm
